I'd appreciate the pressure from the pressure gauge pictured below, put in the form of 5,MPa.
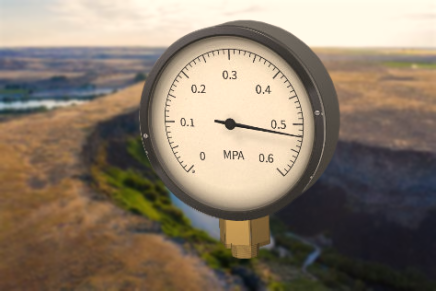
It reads 0.52,MPa
